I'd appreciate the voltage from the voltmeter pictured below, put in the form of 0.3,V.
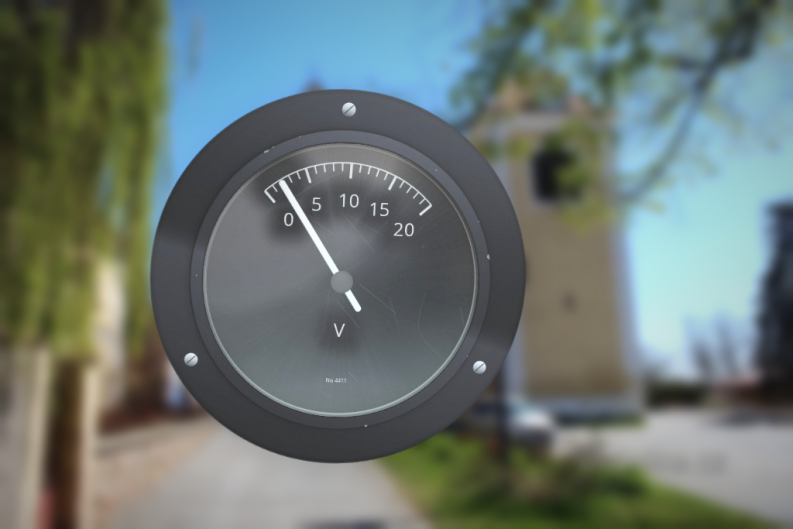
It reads 2,V
